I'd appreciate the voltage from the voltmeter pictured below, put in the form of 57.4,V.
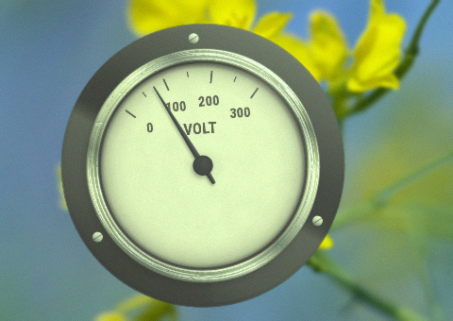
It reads 75,V
